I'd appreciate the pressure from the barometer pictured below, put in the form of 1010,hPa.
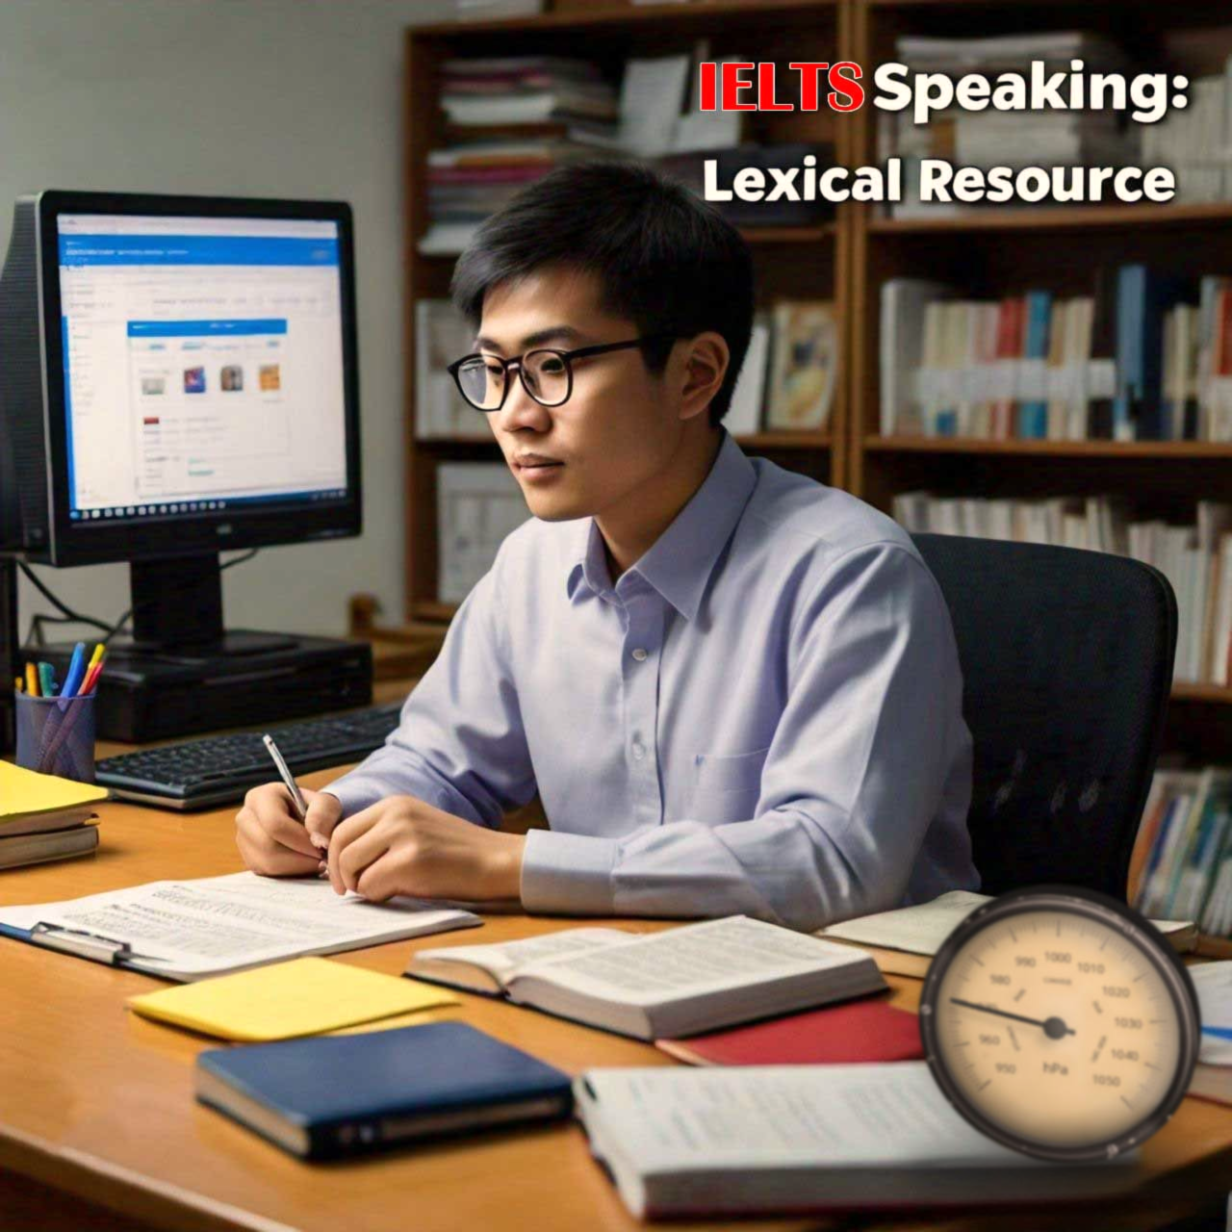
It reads 970,hPa
